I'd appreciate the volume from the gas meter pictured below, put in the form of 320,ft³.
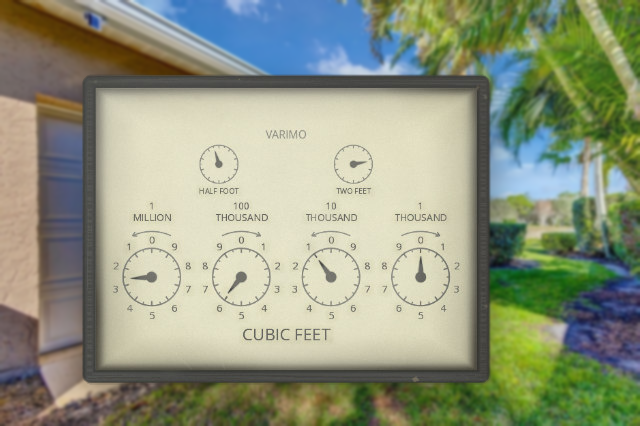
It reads 261000,ft³
